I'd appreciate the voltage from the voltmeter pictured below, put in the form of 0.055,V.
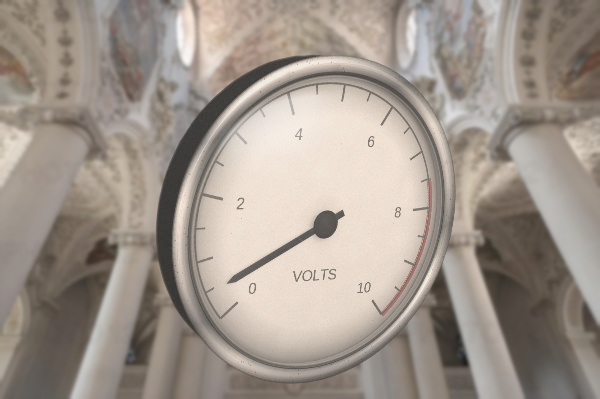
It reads 0.5,V
